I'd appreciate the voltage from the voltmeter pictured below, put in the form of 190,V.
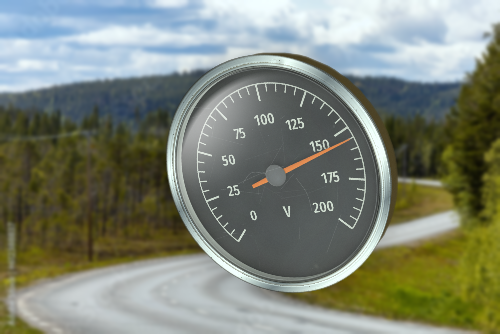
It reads 155,V
